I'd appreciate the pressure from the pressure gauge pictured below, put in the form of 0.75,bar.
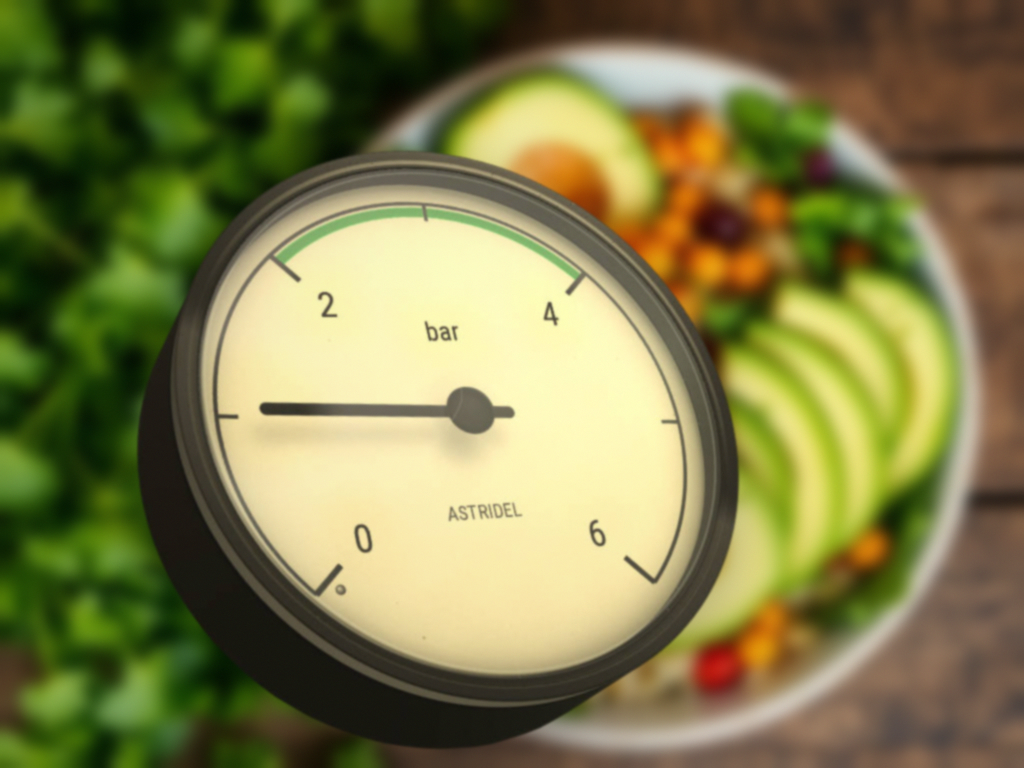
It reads 1,bar
